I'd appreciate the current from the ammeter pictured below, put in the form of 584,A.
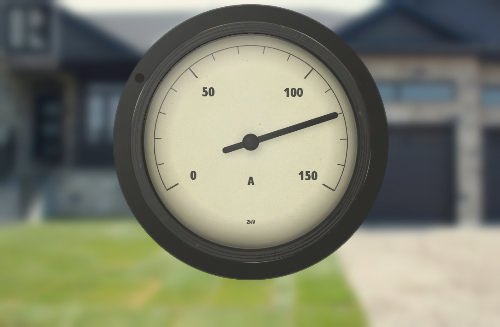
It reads 120,A
